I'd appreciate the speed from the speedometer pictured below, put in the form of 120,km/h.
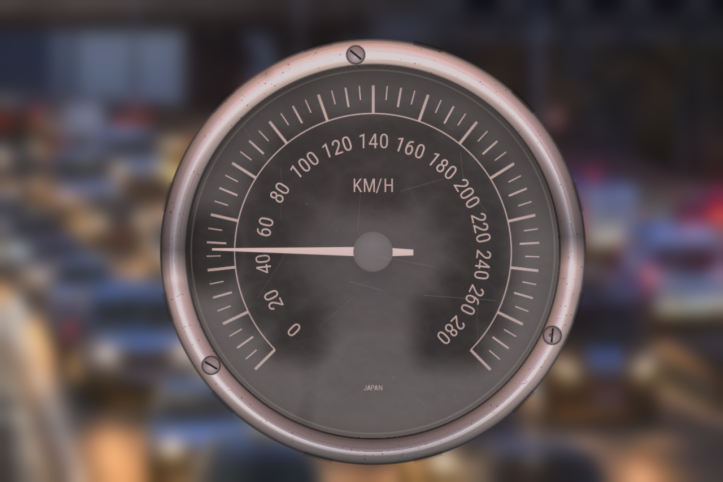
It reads 47.5,km/h
